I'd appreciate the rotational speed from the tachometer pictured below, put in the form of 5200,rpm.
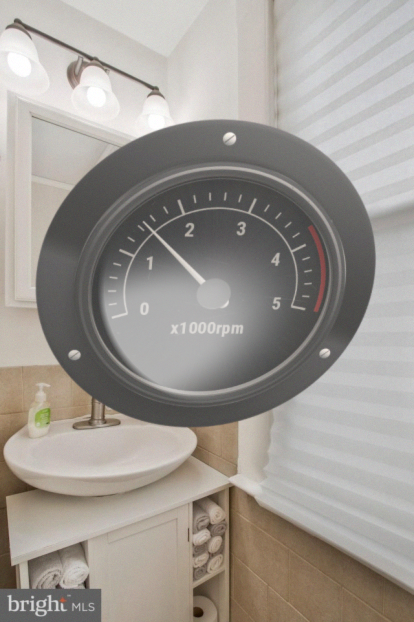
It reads 1500,rpm
